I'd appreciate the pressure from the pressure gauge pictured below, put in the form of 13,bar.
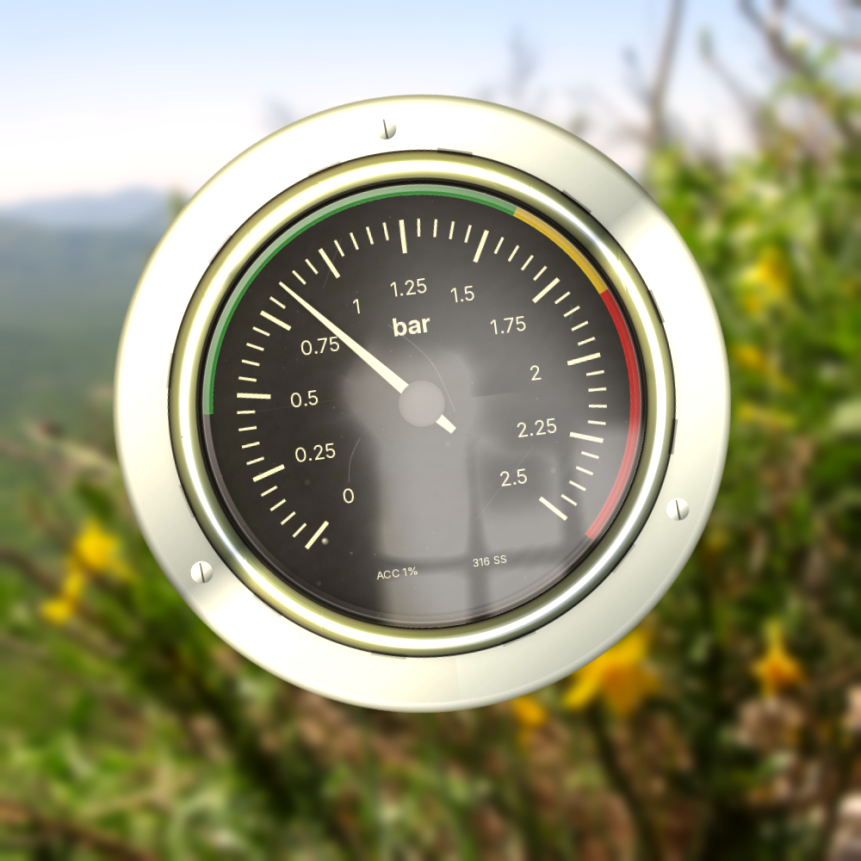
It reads 0.85,bar
